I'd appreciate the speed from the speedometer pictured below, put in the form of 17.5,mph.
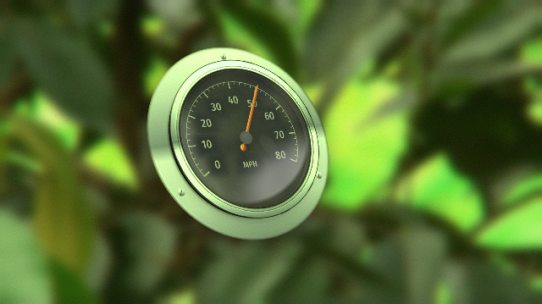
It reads 50,mph
